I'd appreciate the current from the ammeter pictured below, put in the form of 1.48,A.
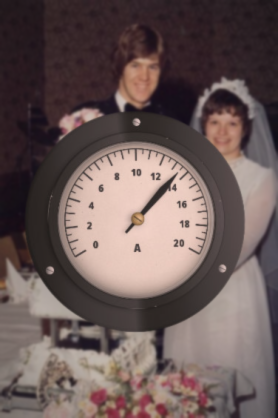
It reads 13.5,A
